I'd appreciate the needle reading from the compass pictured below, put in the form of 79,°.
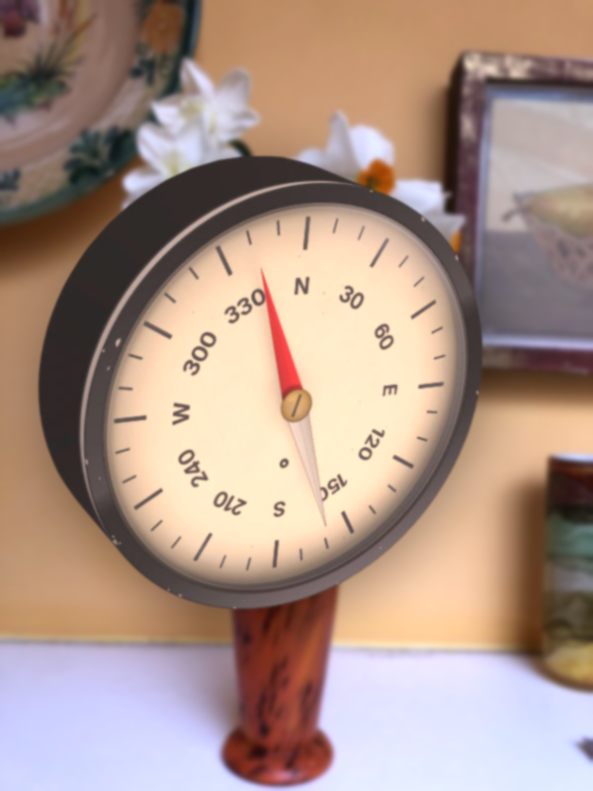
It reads 340,°
